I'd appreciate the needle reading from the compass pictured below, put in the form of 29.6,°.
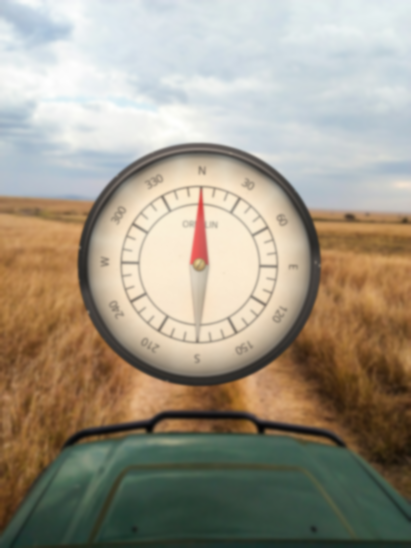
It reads 0,°
